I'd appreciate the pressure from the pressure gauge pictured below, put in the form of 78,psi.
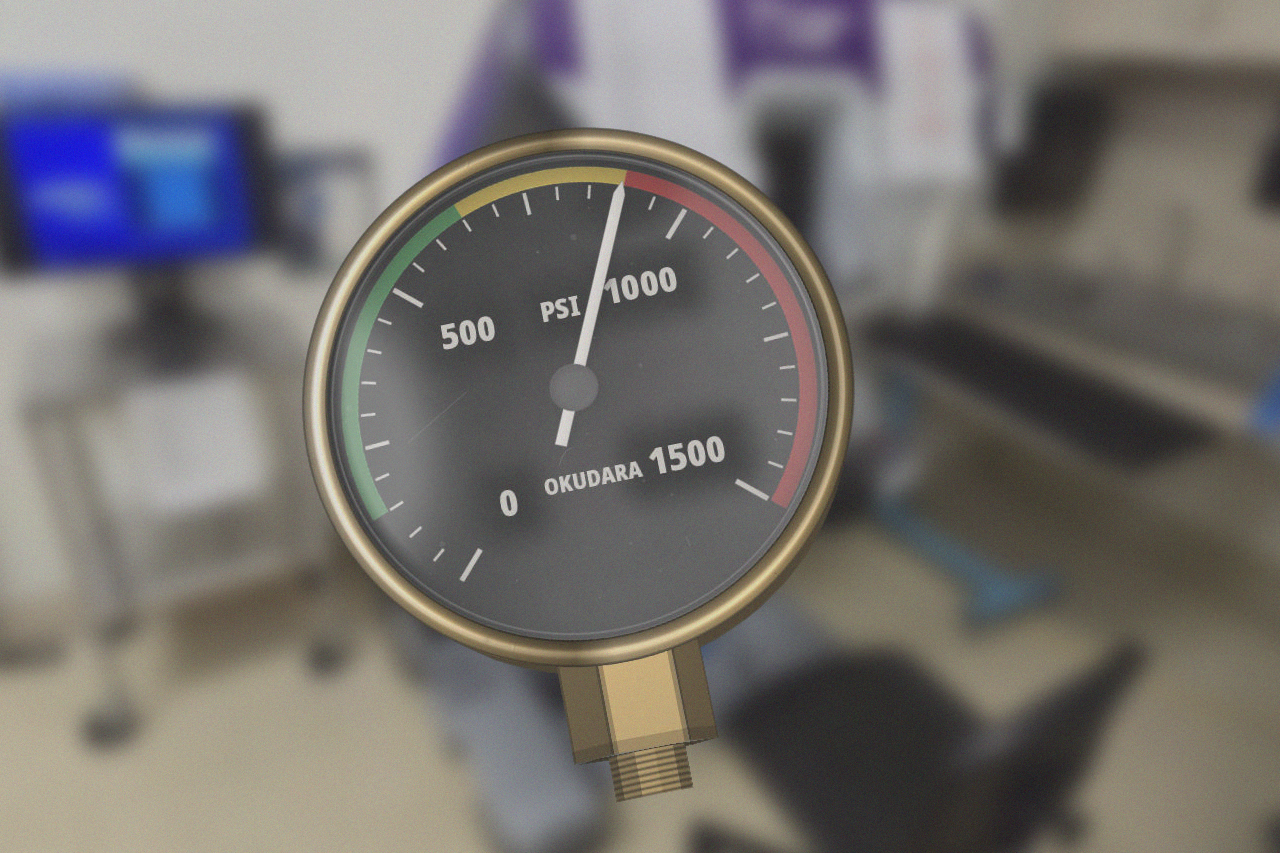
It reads 900,psi
